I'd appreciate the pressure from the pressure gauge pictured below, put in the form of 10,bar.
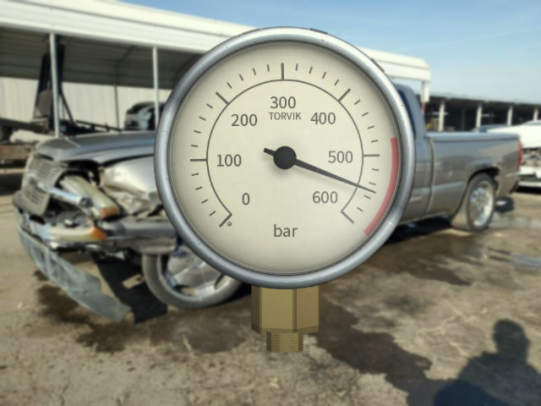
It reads 550,bar
